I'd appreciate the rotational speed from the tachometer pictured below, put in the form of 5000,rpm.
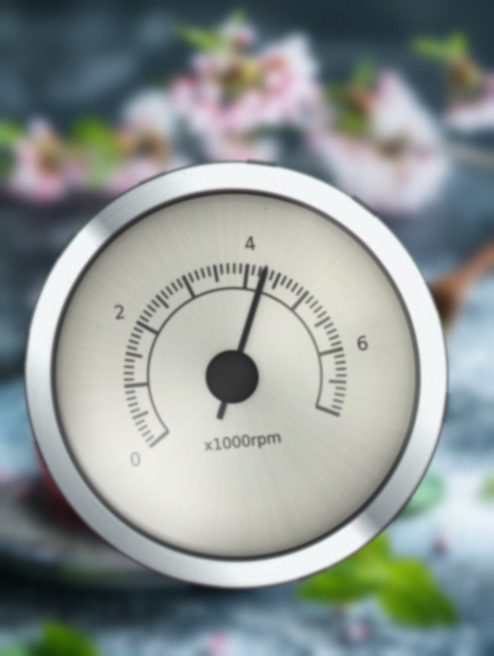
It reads 4300,rpm
